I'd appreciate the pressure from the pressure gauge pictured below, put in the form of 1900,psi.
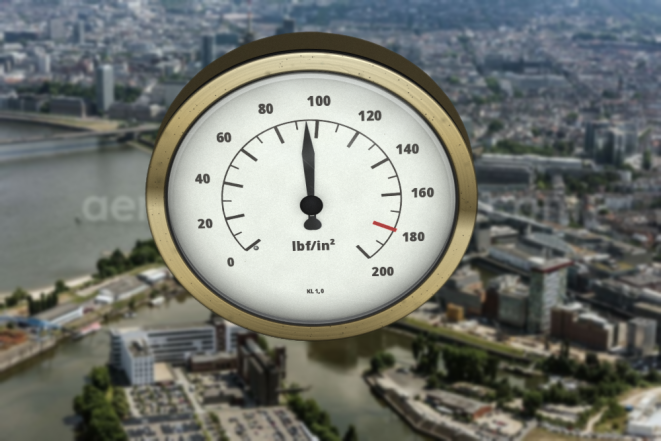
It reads 95,psi
